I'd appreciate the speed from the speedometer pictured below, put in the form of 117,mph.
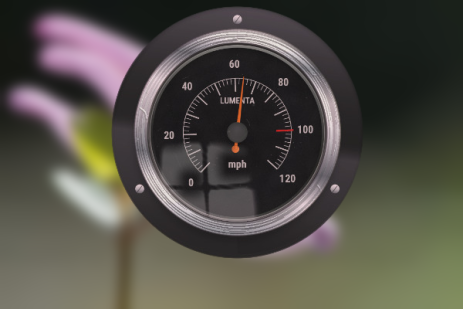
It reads 64,mph
